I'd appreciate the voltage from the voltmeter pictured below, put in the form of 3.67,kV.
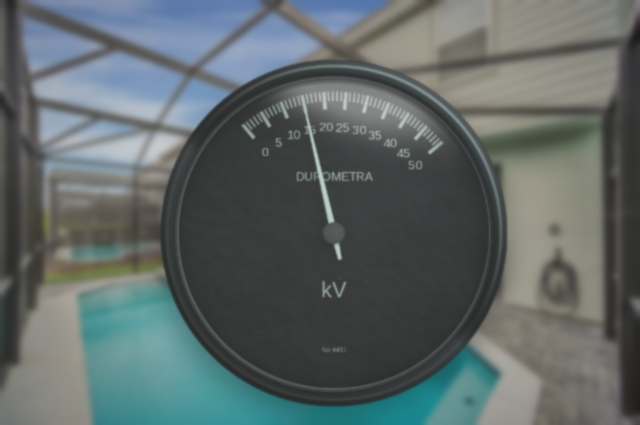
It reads 15,kV
